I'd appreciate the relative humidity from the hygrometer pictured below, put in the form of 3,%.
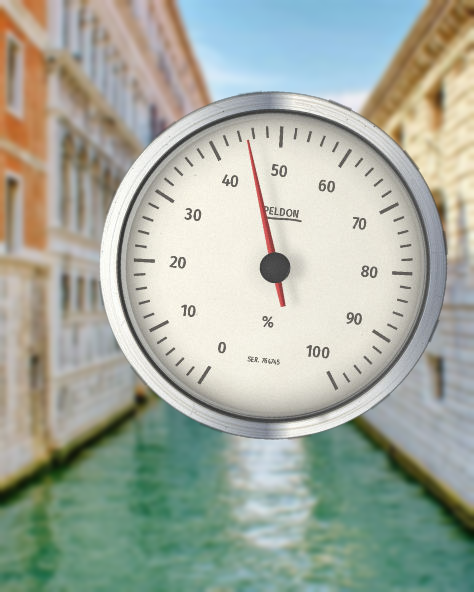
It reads 45,%
